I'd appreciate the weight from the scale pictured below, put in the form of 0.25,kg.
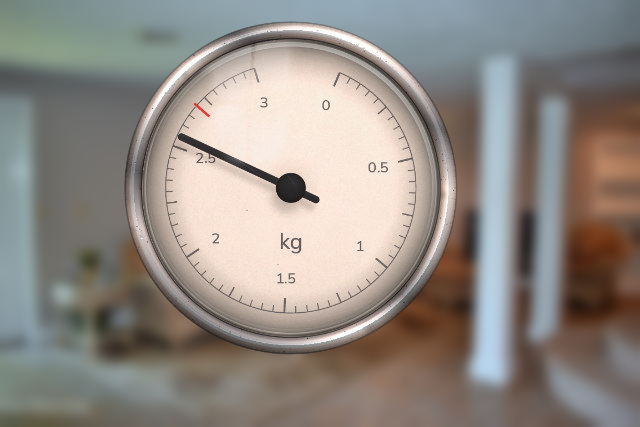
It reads 2.55,kg
